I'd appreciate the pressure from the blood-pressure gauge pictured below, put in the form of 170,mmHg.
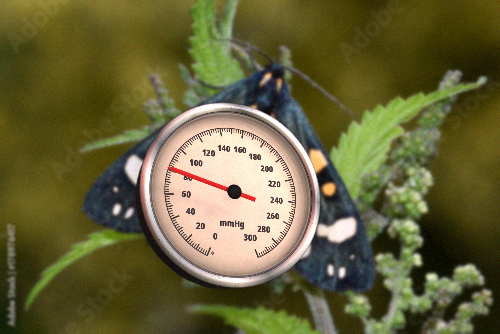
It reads 80,mmHg
